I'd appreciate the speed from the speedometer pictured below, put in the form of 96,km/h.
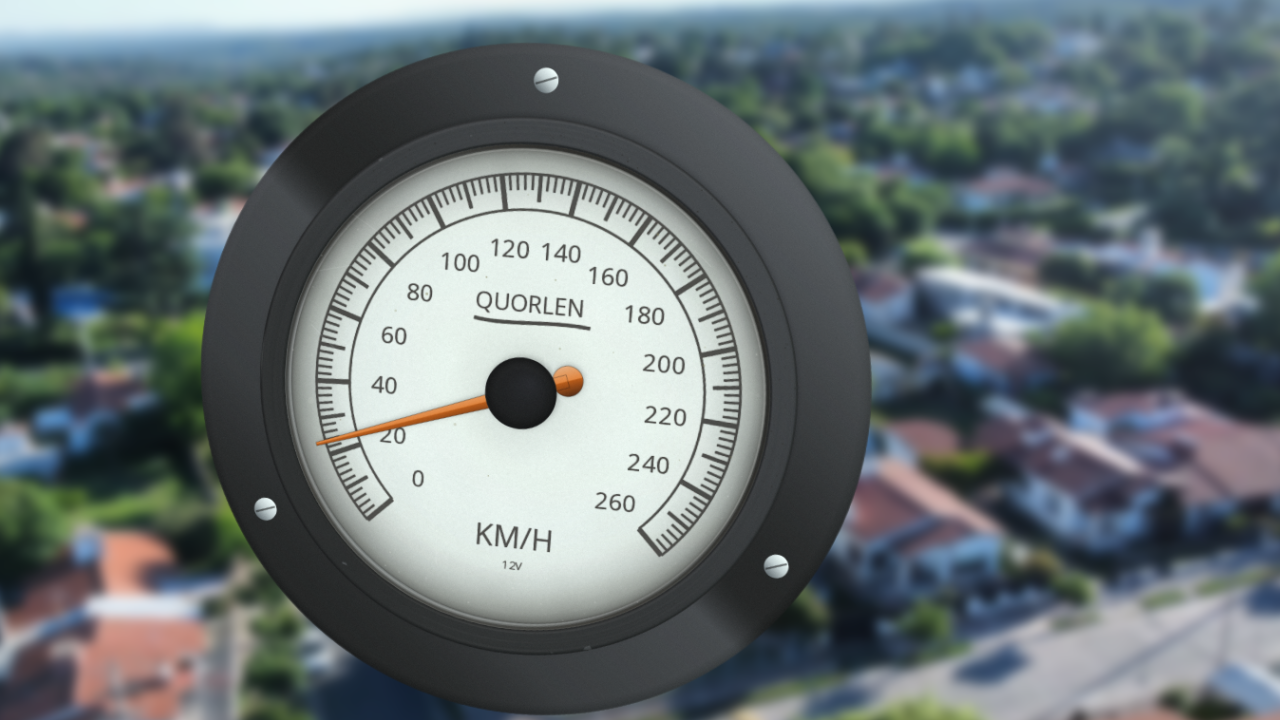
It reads 24,km/h
